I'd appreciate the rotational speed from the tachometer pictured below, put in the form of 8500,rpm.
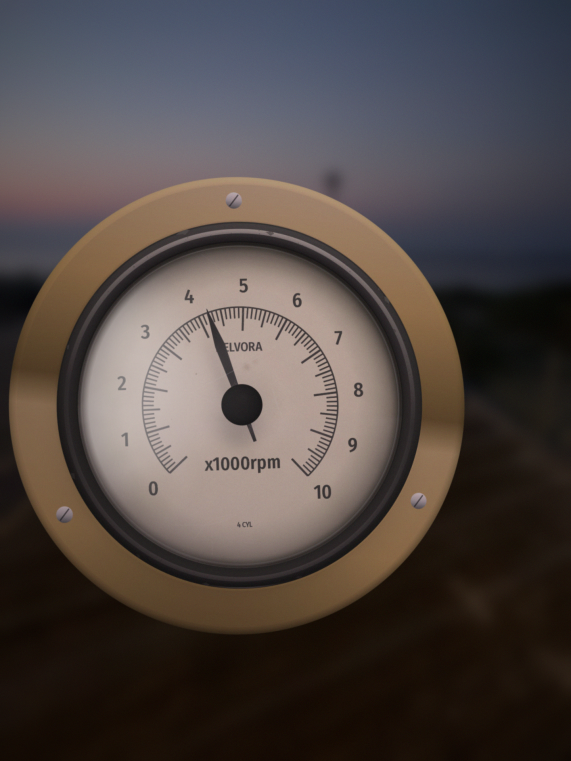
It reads 4200,rpm
